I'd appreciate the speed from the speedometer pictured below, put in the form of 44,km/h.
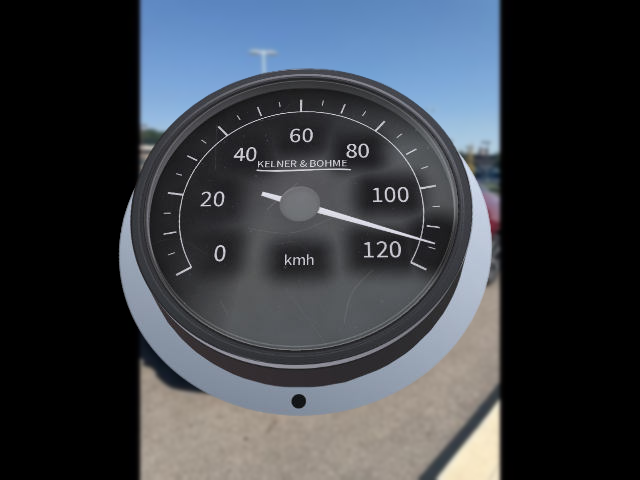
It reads 115,km/h
